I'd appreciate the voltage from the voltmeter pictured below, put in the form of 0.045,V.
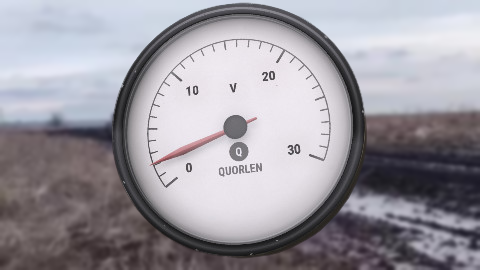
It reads 2,V
